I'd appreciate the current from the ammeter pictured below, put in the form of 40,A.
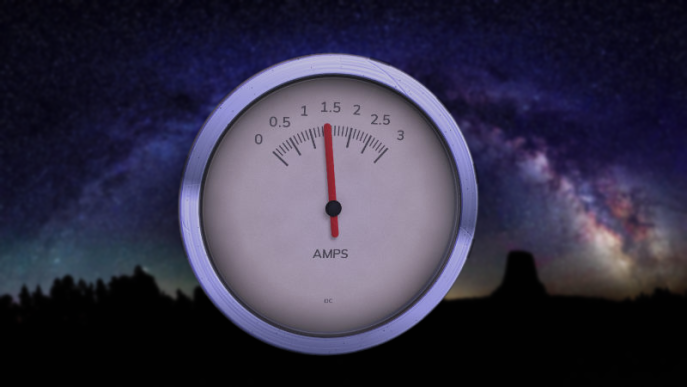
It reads 1.4,A
